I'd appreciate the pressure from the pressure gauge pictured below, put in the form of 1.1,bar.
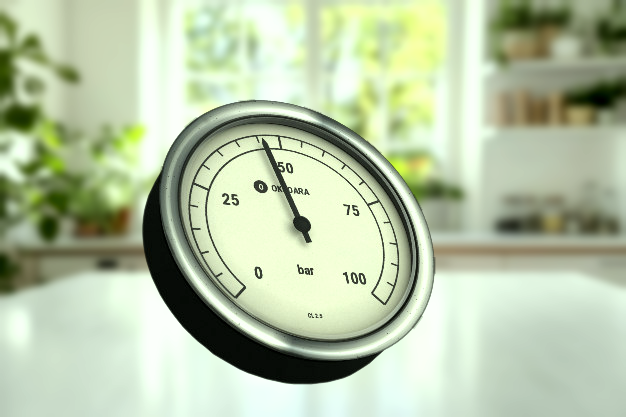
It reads 45,bar
